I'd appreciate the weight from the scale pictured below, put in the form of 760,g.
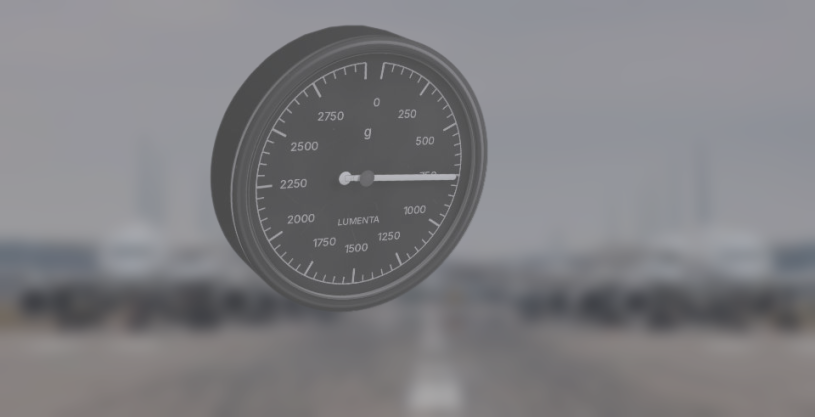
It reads 750,g
